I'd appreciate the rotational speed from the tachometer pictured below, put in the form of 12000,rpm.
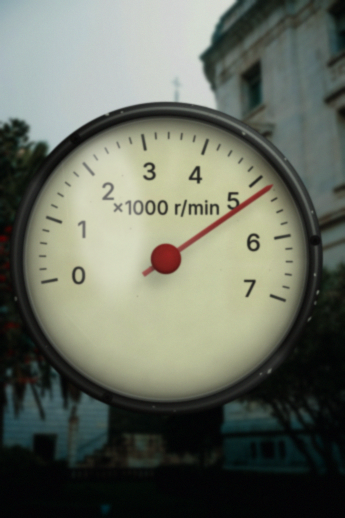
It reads 5200,rpm
